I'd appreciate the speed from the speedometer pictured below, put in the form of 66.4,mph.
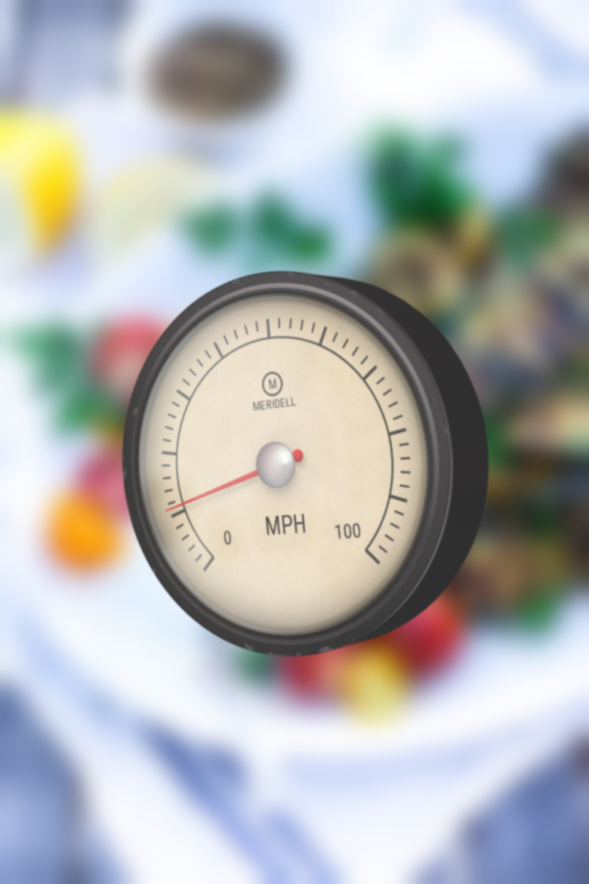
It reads 11,mph
